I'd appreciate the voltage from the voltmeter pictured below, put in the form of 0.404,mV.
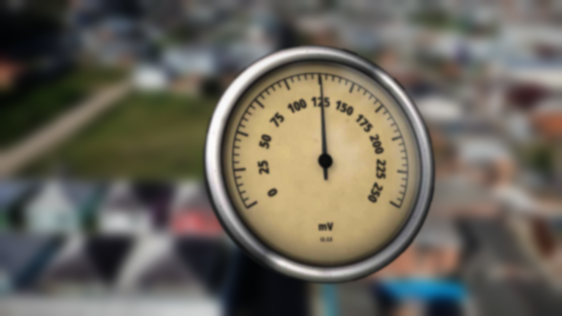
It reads 125,mV
